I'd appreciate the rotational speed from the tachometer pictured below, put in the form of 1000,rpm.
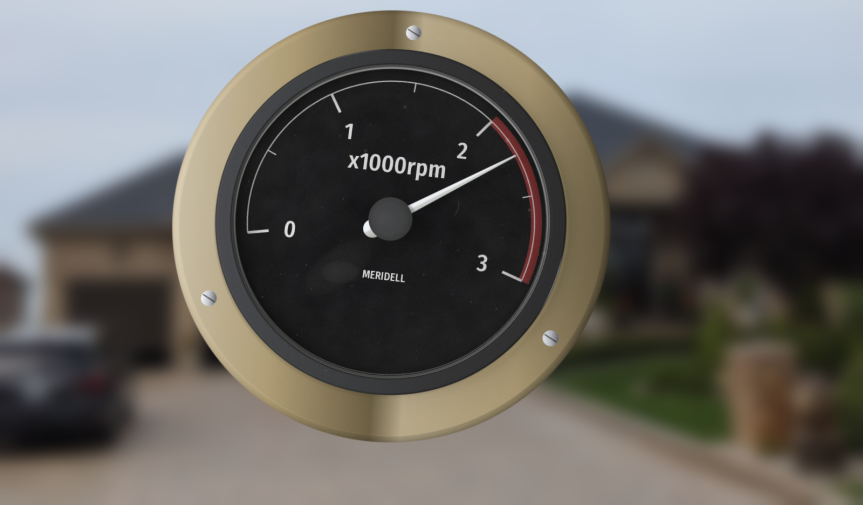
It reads 2250,rpm
